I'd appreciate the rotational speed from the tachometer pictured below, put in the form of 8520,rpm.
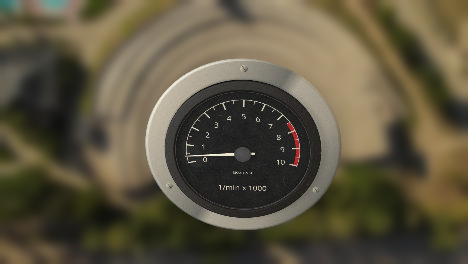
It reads 500,rpm
